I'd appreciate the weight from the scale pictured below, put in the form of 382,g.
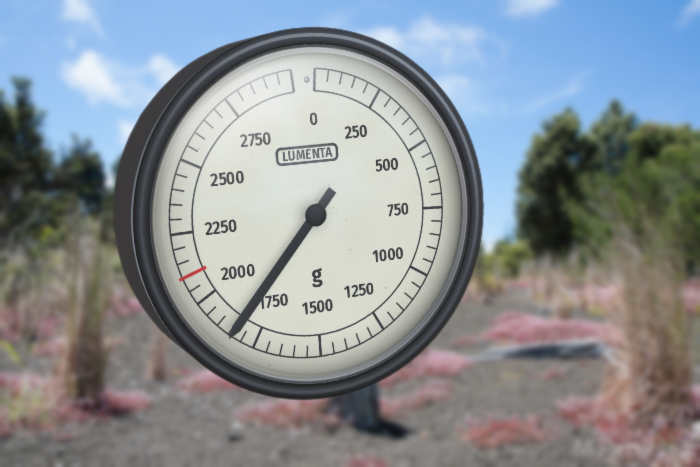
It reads 1850,g
